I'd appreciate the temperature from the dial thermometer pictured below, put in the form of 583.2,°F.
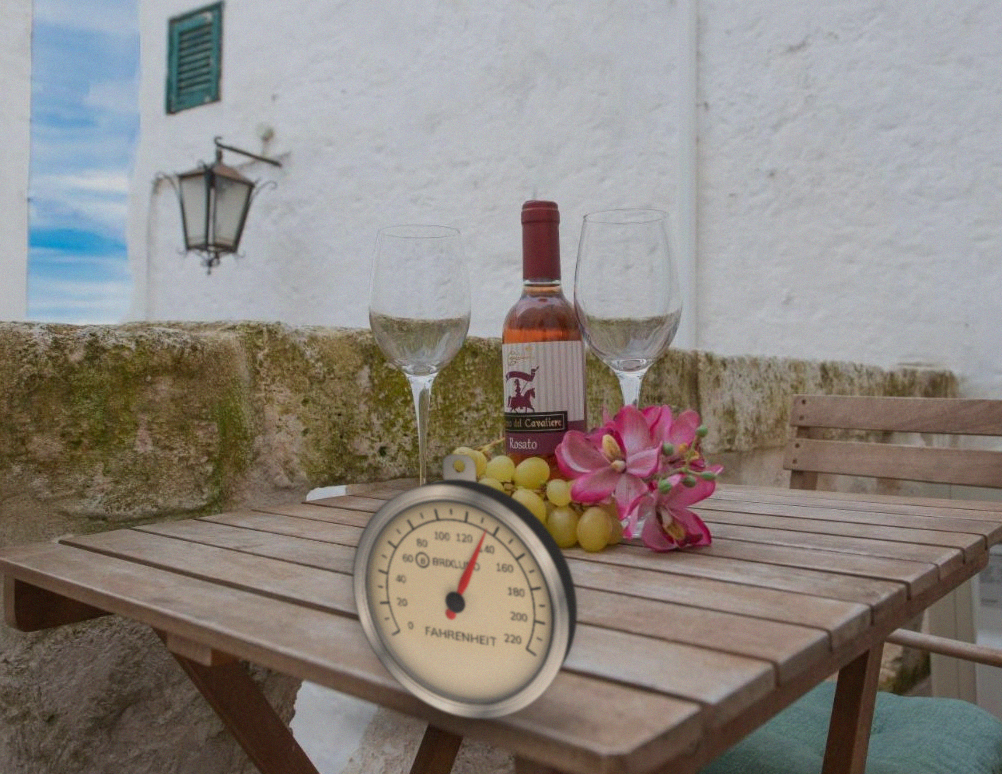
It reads 135,°F
